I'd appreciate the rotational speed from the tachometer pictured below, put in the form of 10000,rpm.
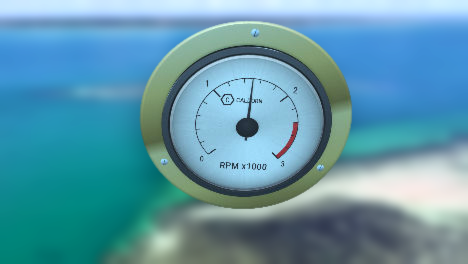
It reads 1500,rpm
